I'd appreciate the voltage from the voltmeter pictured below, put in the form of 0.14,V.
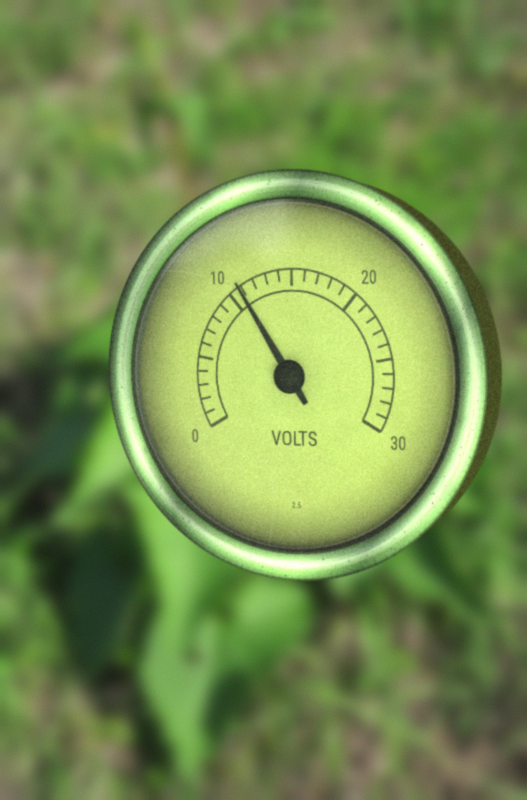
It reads 11,V
